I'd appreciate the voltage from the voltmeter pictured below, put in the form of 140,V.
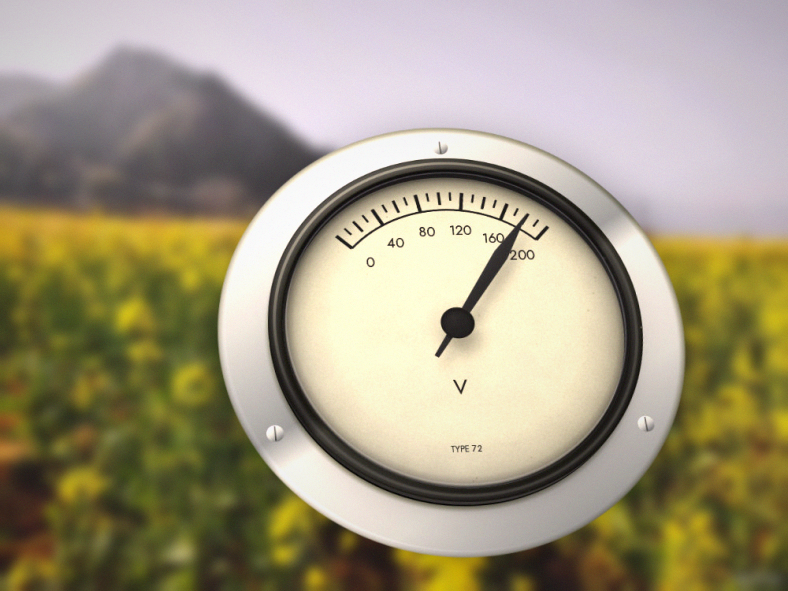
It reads 180,V
